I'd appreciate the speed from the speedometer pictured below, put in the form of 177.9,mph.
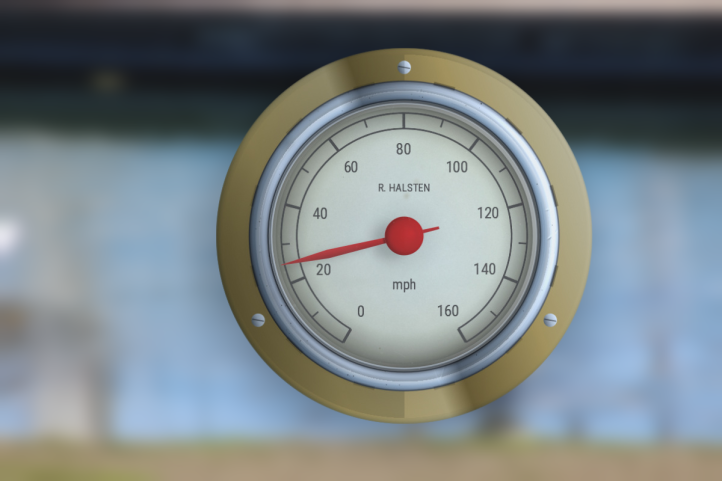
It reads 25,mph
